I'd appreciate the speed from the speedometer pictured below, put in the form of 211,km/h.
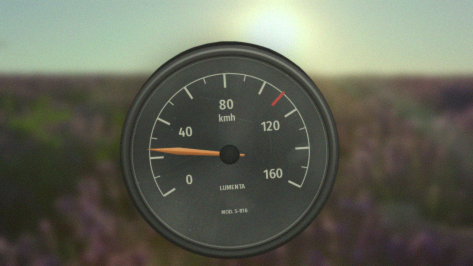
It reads 25,km/h
